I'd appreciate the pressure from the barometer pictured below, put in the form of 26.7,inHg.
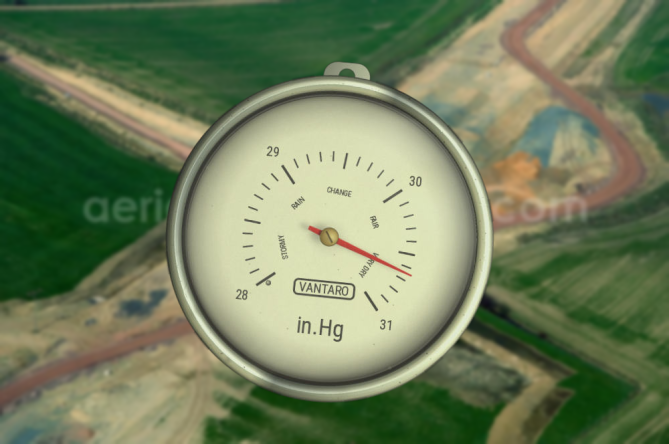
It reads 30.65,inHg
